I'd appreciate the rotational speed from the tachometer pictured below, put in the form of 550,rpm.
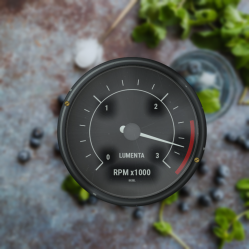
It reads 2700,rpm
